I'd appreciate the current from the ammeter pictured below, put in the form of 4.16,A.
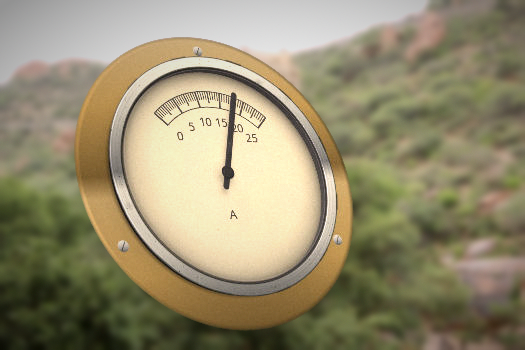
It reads 17.5,A
